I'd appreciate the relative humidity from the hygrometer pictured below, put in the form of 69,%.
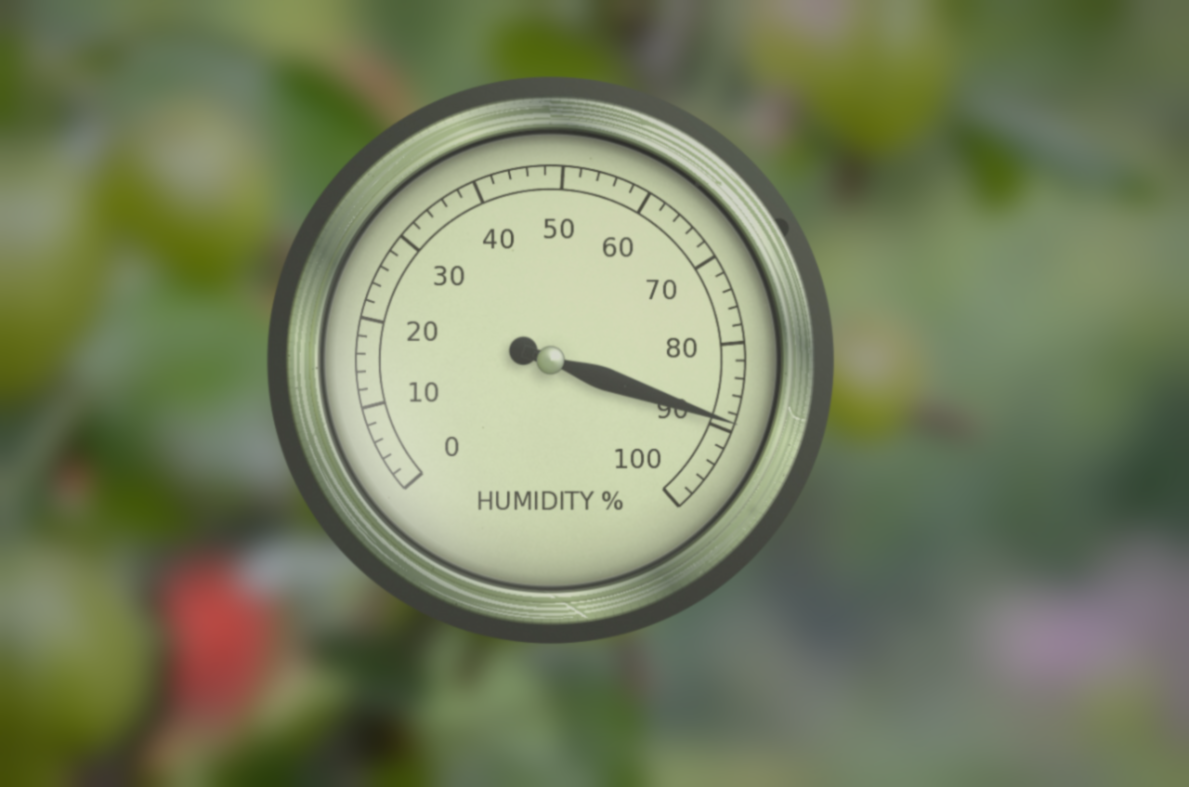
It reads 89,%
